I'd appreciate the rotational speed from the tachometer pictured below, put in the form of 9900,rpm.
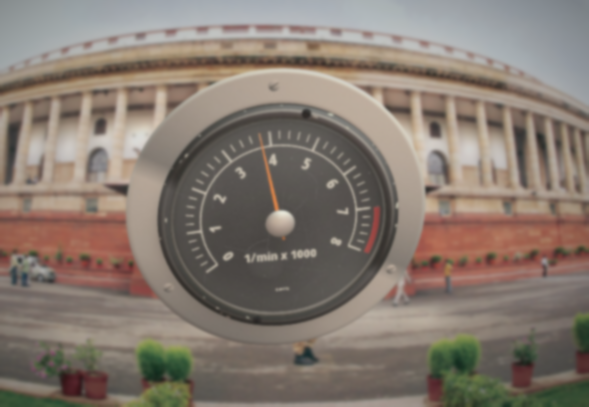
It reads 3800,rpm
